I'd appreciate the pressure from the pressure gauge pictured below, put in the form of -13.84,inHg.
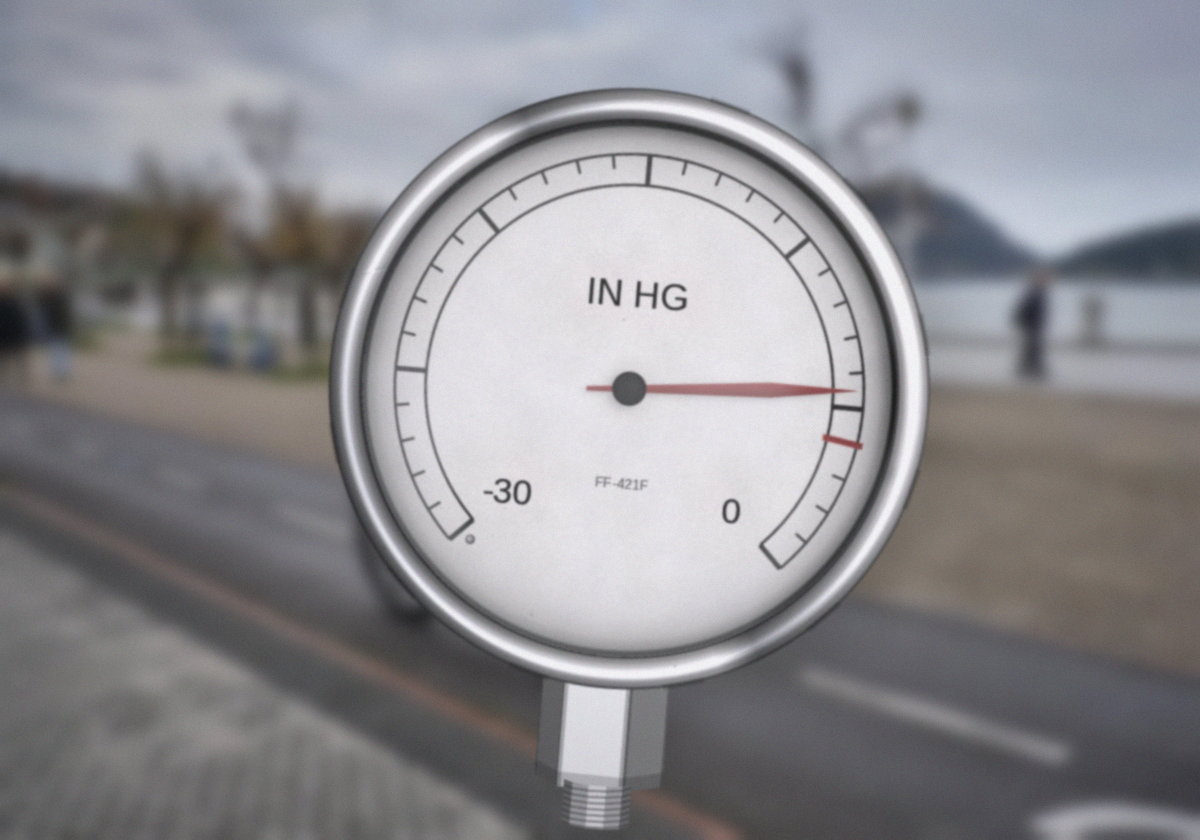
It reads -5.5,inHg
